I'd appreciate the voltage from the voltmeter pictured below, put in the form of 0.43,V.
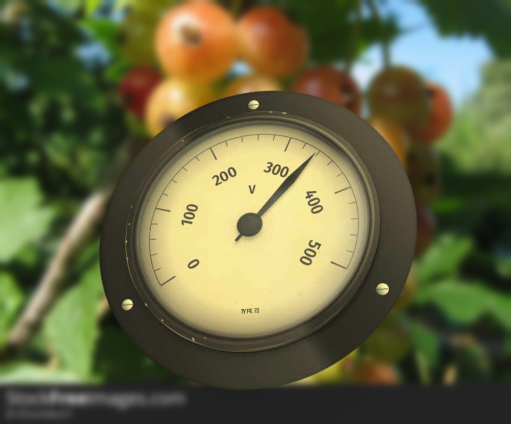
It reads 340,V
